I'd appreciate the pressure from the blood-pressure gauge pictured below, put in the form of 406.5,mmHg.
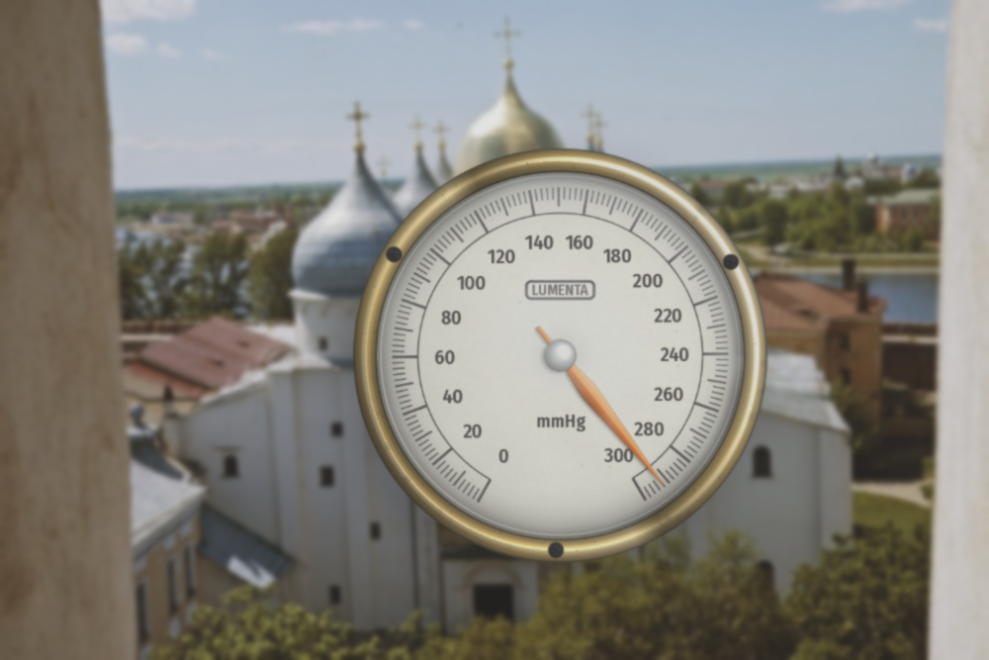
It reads 292,mmHg
